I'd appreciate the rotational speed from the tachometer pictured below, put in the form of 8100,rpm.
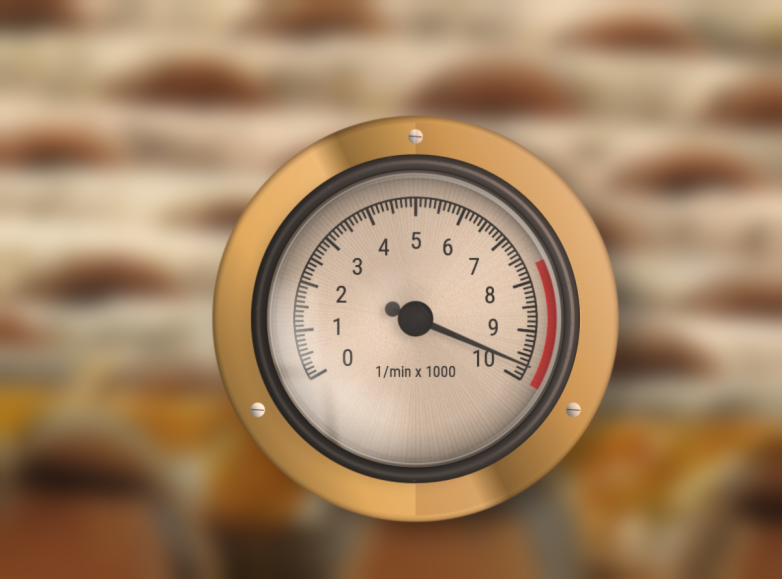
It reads 9700,rpm
